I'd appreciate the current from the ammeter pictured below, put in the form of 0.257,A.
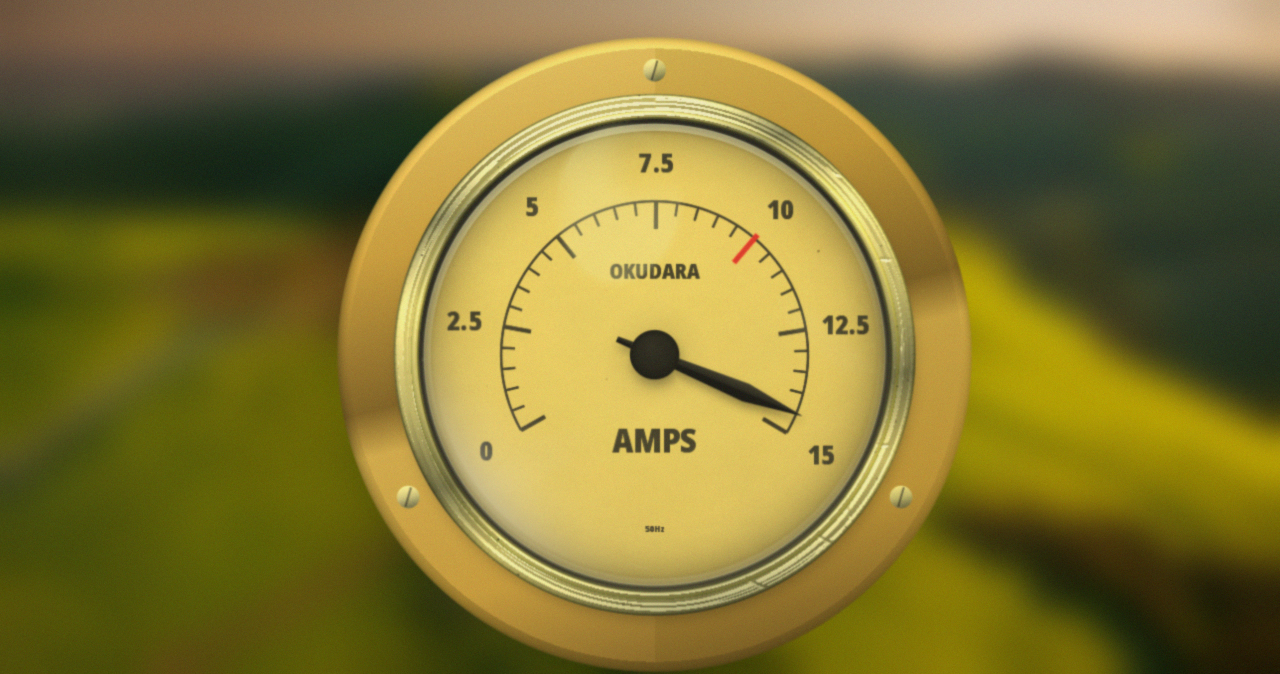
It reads 14.5,A
